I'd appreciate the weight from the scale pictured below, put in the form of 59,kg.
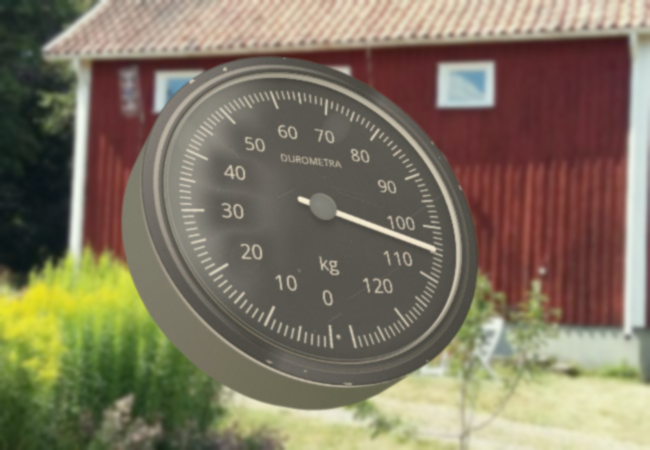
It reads 105,kg
